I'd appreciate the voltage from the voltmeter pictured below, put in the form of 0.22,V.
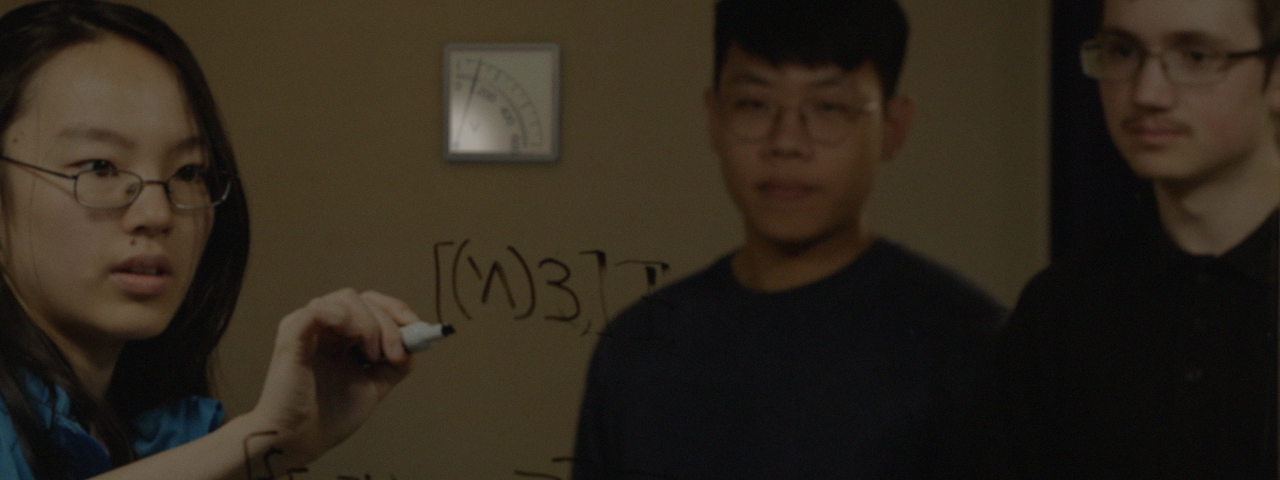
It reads 100,V
